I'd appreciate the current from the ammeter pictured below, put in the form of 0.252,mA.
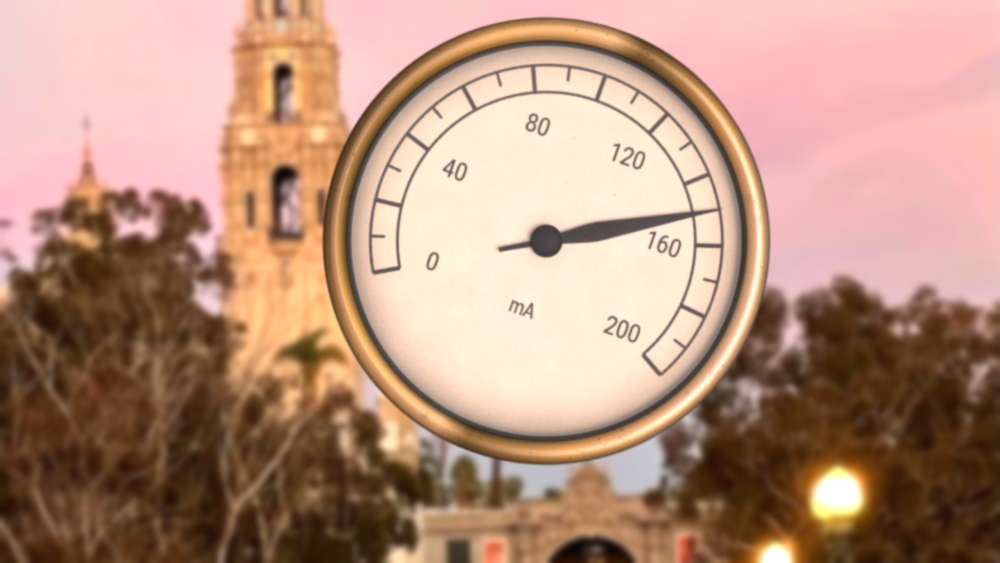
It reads 150,mA
